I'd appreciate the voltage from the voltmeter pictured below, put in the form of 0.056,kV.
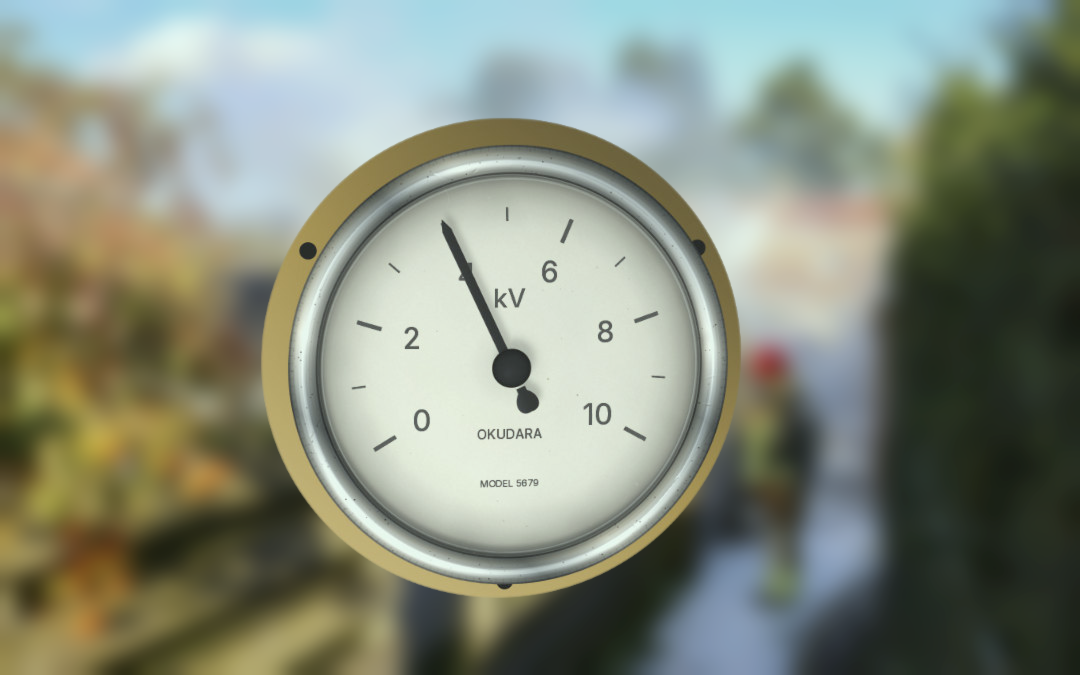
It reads 4,kV
